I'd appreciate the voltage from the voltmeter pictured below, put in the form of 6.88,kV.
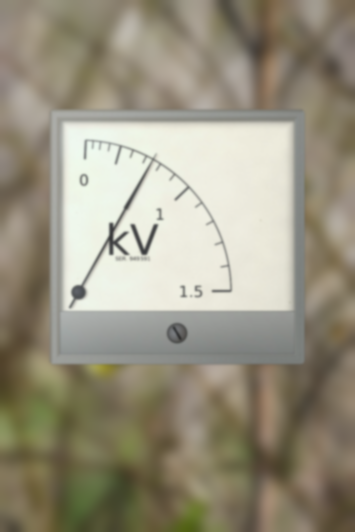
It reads 0.75,kV
